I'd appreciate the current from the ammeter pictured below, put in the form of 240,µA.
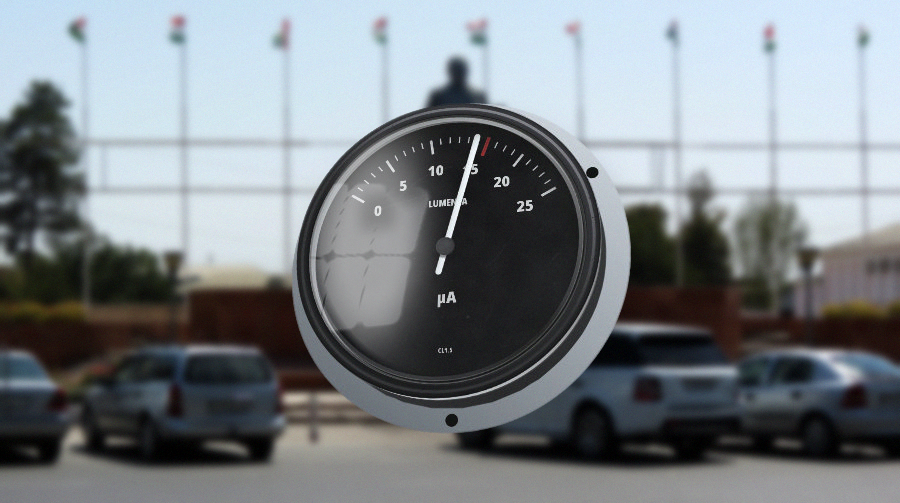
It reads 15,µA
